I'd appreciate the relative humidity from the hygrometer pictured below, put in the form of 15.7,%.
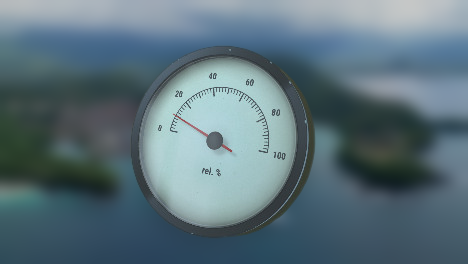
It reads 10,%
